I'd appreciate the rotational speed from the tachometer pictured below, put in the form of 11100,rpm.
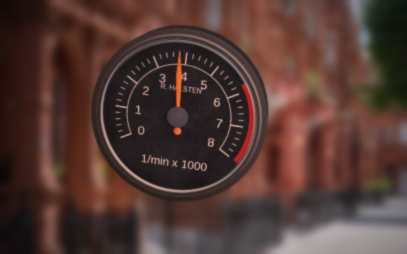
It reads 3800,rpm
